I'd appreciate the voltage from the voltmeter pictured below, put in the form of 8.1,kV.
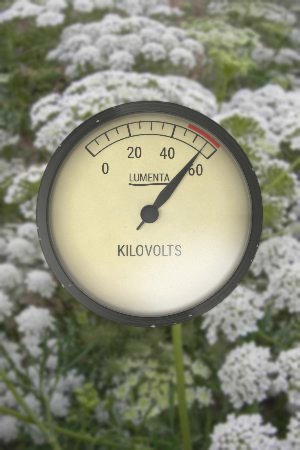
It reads 55,kV
